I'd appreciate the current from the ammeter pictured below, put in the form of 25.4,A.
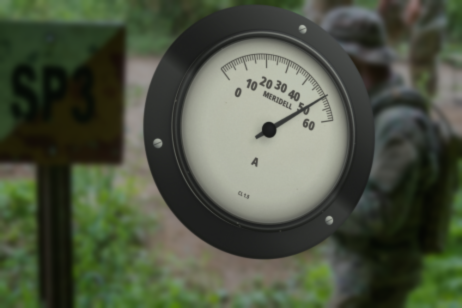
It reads 50,A
